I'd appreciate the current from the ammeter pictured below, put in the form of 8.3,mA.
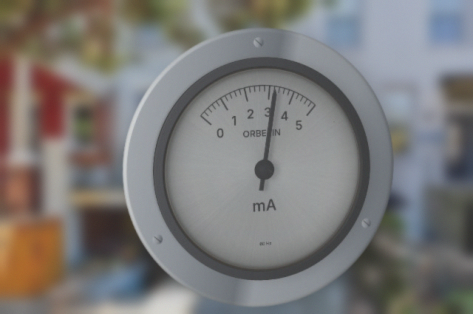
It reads 3.2,mA
